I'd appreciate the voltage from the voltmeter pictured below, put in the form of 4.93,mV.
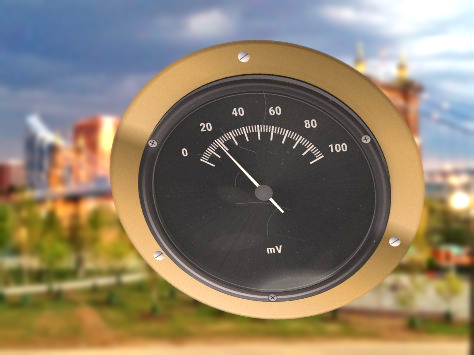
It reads 20,mV
